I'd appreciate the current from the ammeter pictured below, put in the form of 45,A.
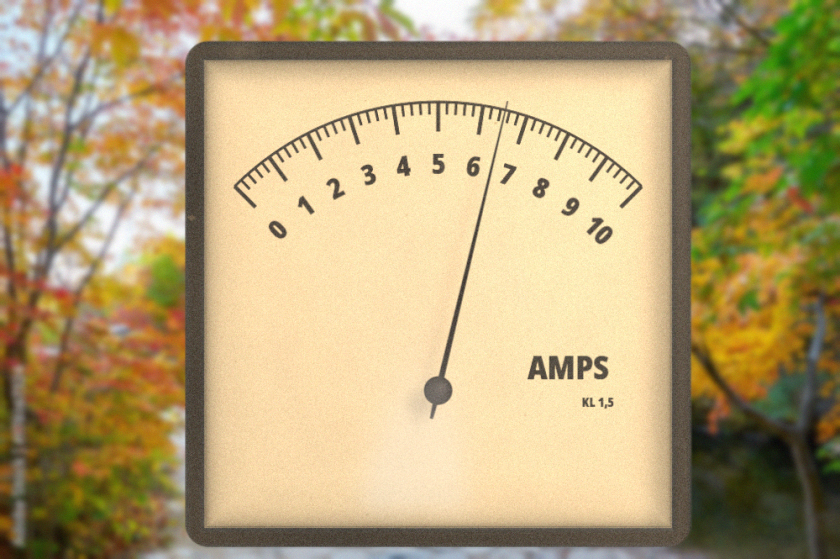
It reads 6.5,A
